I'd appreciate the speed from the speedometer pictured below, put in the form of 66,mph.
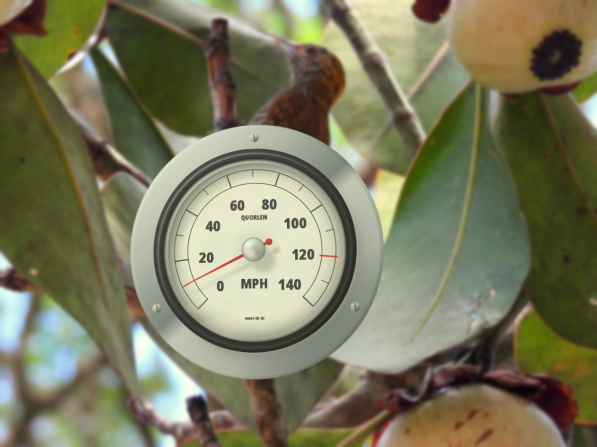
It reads 10,mph
